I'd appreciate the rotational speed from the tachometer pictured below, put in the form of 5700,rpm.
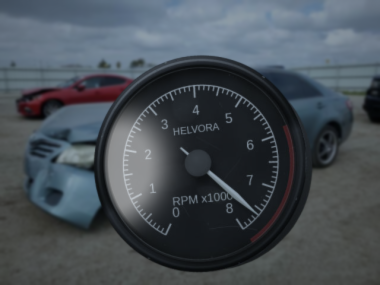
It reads 7600,rpm
